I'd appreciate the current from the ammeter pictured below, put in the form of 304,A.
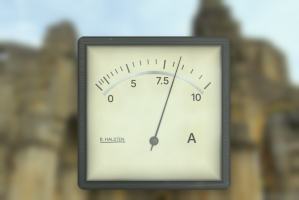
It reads 8.25,A
